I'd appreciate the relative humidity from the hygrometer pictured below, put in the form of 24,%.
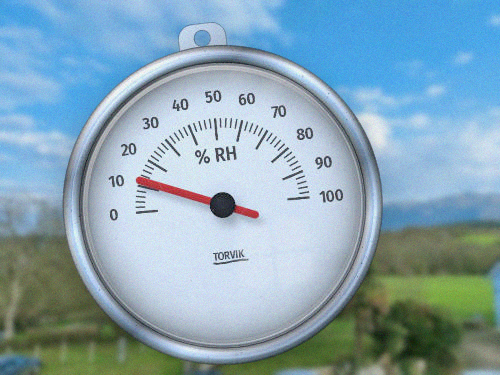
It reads 12,%
